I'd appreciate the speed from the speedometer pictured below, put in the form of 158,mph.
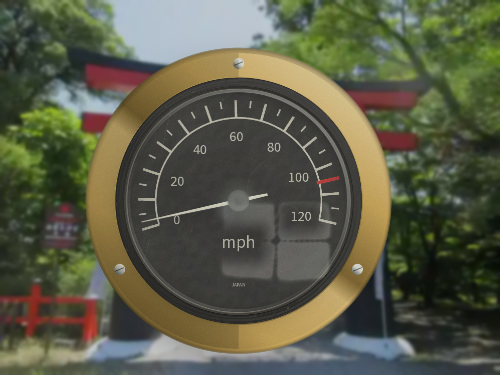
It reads 2.5,mph
